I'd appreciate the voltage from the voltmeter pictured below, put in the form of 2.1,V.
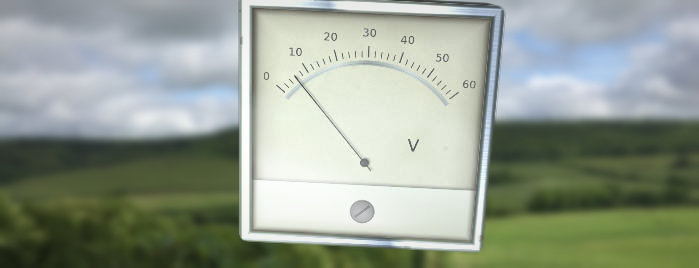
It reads 6,V
